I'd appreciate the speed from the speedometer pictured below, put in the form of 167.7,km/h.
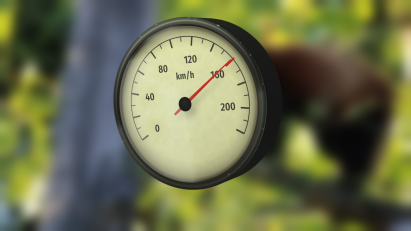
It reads 160,km/h
